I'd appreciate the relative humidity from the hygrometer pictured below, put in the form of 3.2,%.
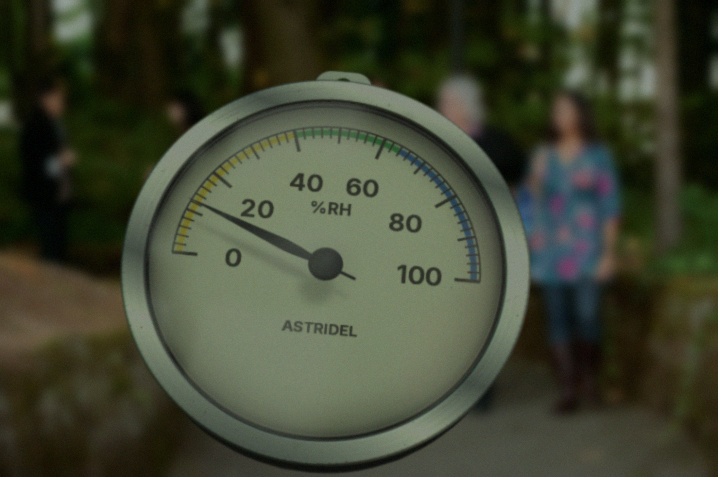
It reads 12,%
